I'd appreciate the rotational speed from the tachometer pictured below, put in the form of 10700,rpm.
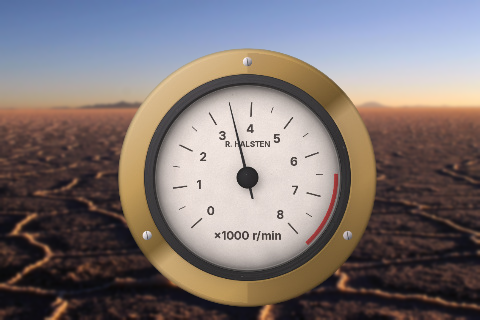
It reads 3500,rpm
